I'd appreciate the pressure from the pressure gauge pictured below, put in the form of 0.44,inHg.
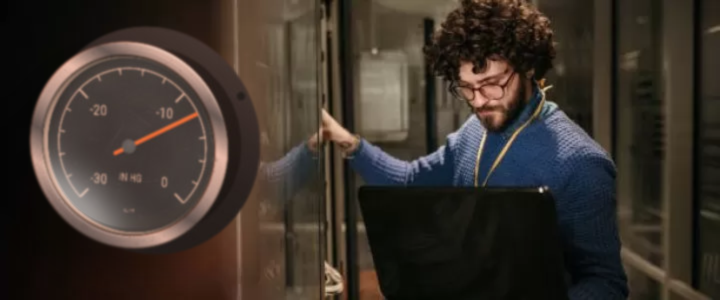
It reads -8,inHg
